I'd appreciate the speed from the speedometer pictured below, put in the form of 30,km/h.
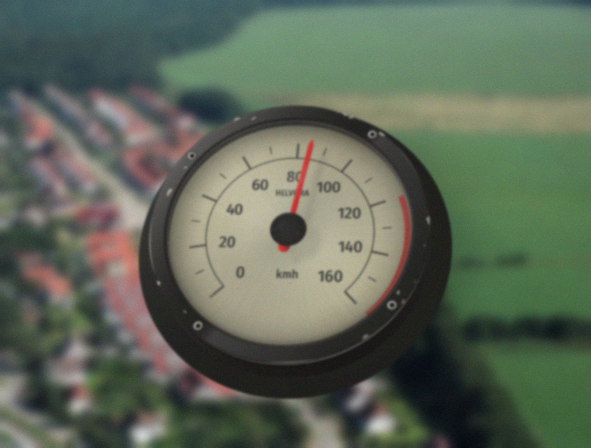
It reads 85,km/h
